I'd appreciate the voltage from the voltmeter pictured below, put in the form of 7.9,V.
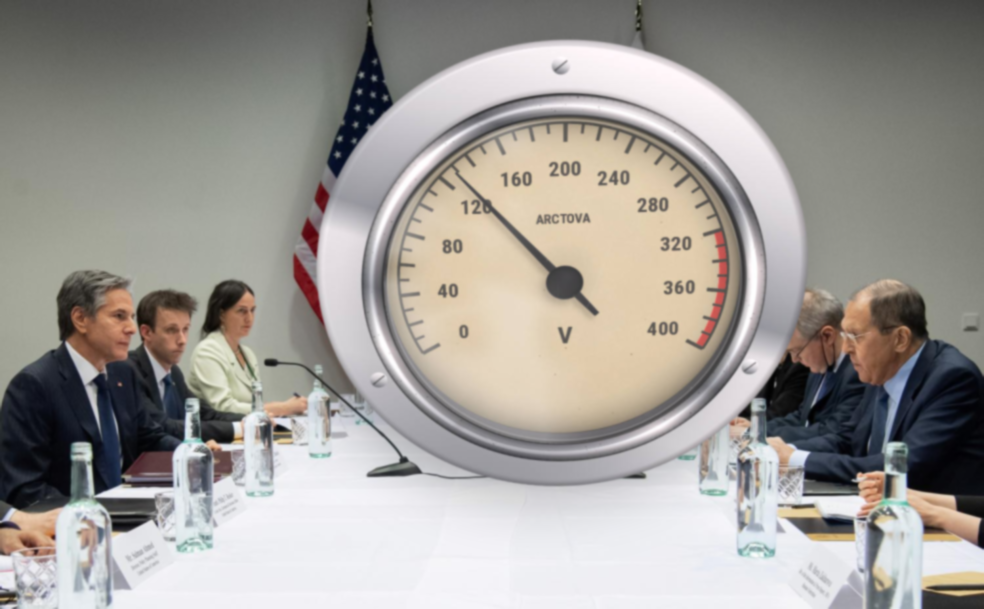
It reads 130,V
